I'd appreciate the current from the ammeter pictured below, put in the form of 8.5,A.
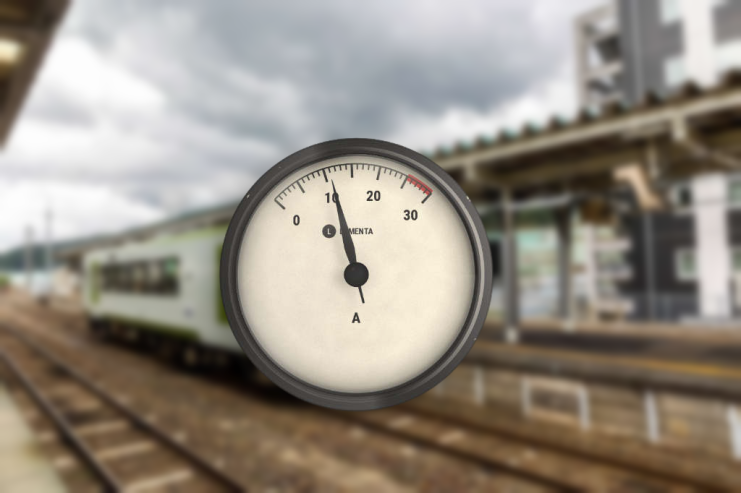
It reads 11,A
